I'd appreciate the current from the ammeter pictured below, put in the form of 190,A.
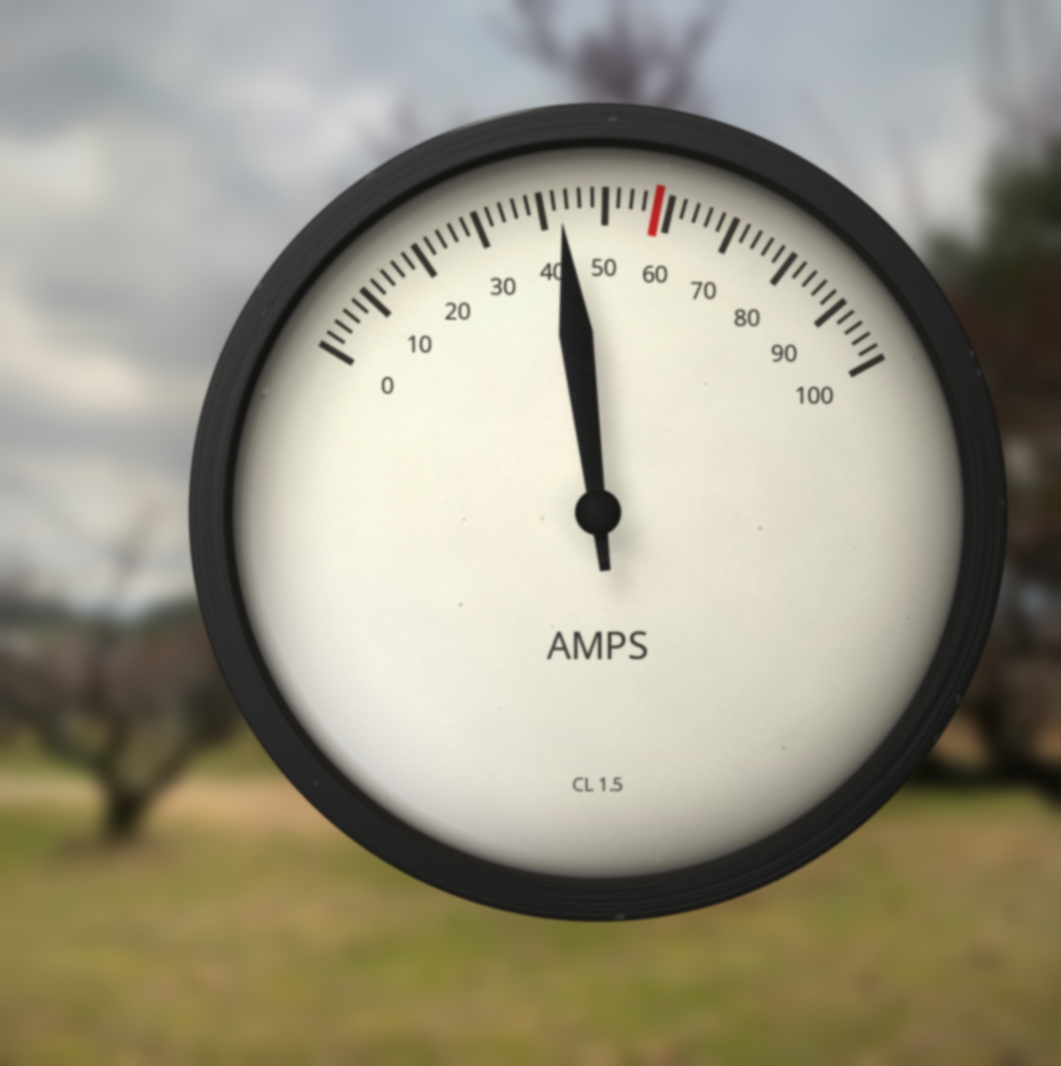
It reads 43,A
